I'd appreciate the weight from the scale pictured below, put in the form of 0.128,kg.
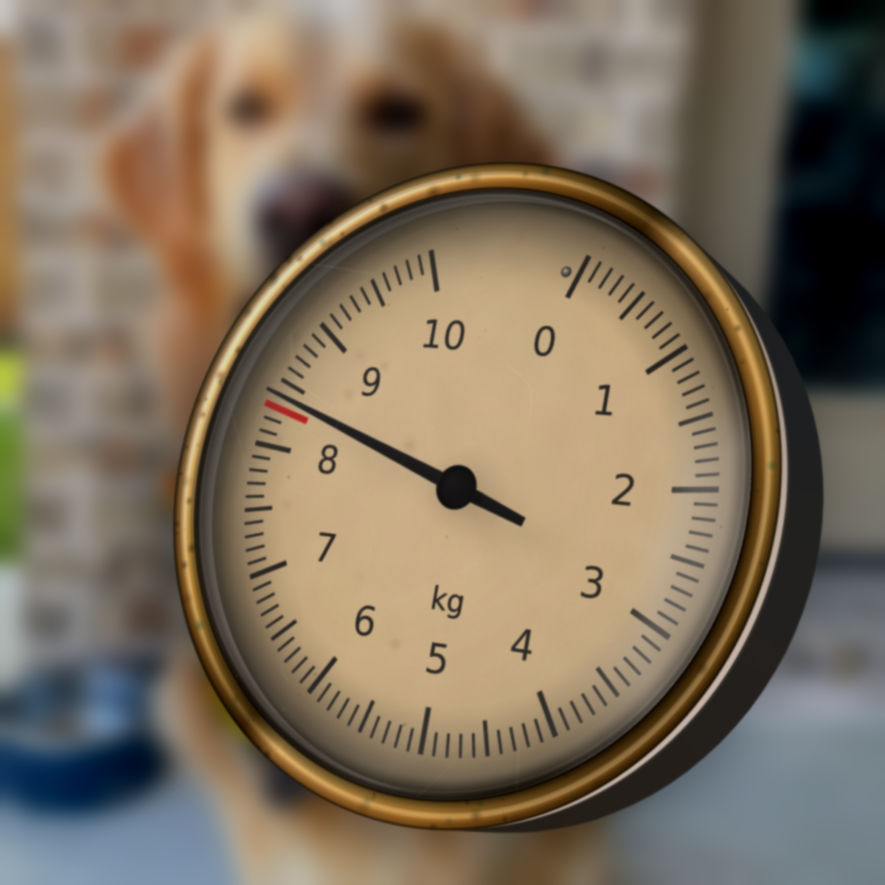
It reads 8.4,kg
